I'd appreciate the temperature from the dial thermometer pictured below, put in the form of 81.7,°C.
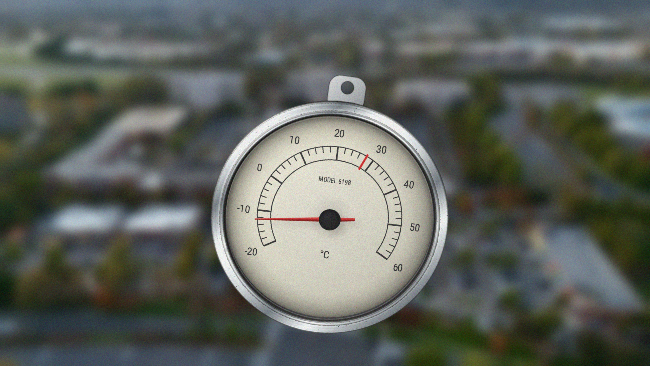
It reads -12,°C
